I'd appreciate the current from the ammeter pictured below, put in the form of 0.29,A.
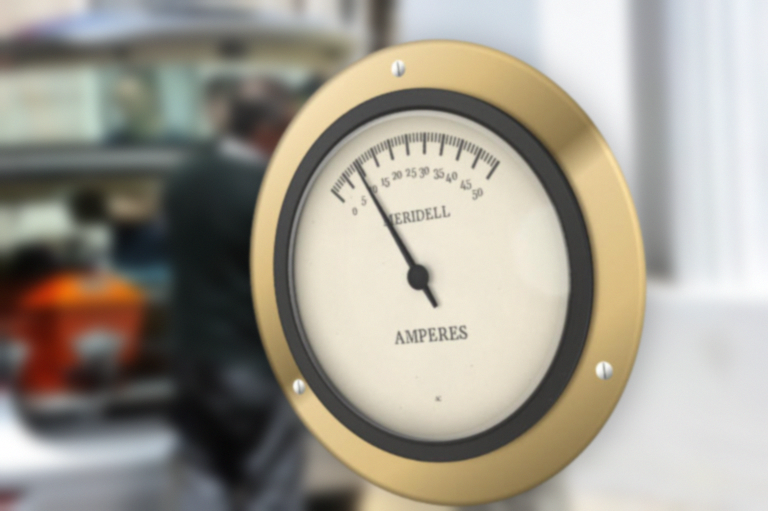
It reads 10,A
